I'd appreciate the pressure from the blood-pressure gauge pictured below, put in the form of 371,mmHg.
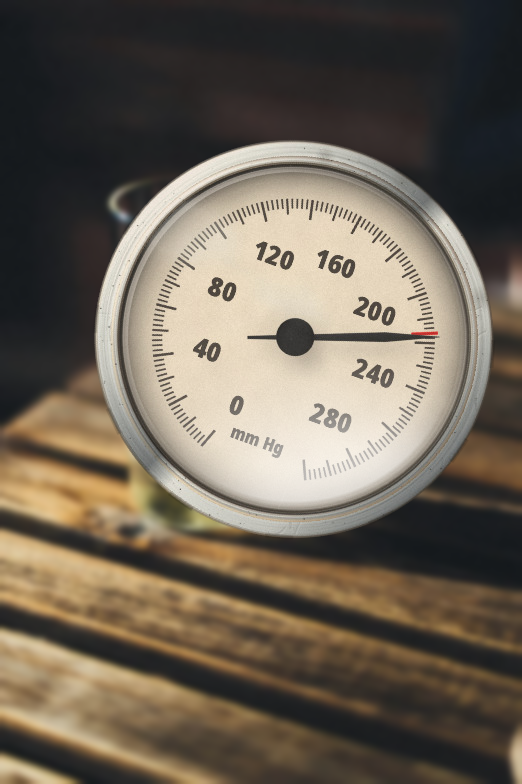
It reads 218,mmHg
